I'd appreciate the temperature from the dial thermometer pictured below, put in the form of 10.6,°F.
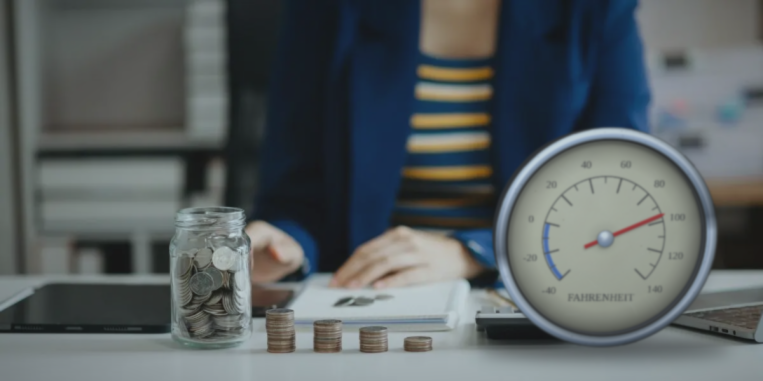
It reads 95,°F
